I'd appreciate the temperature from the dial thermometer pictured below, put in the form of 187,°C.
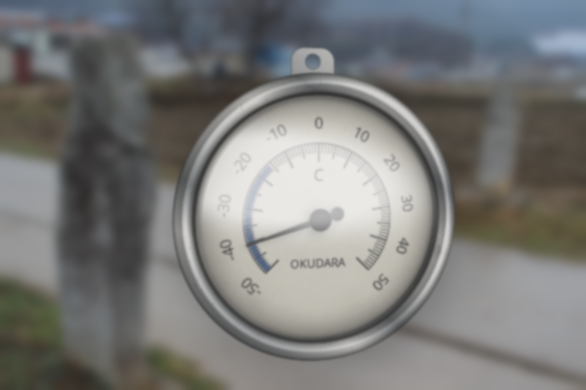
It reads -40,°C
